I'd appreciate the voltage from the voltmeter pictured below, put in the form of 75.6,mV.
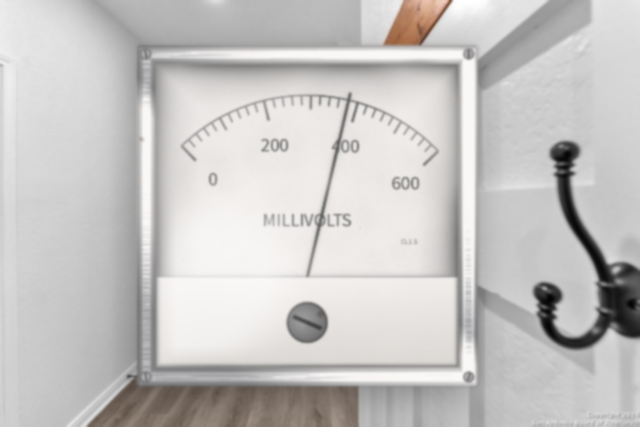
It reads 380,mV
